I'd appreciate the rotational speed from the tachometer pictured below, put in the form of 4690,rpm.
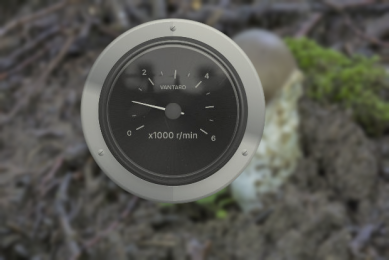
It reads 1000,rpm
